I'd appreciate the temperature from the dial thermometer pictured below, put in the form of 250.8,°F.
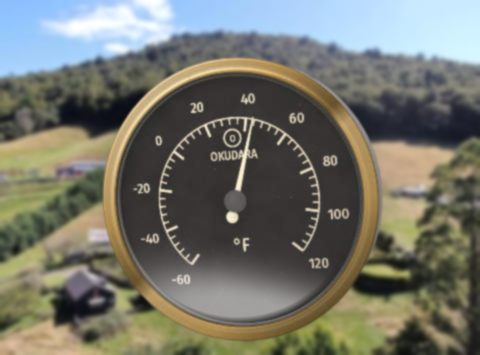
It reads 44,°F
